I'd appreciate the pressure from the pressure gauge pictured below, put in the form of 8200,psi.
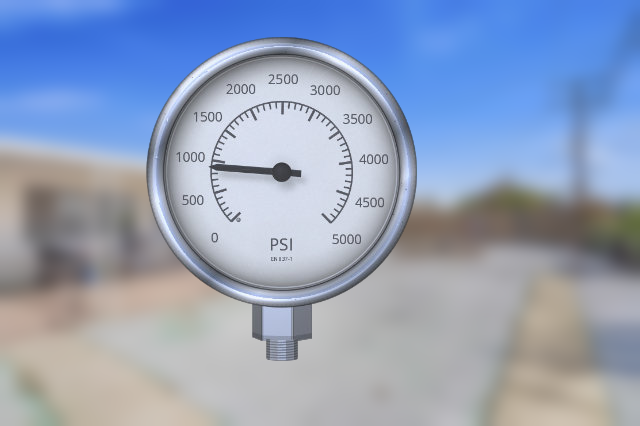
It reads 900,psi
